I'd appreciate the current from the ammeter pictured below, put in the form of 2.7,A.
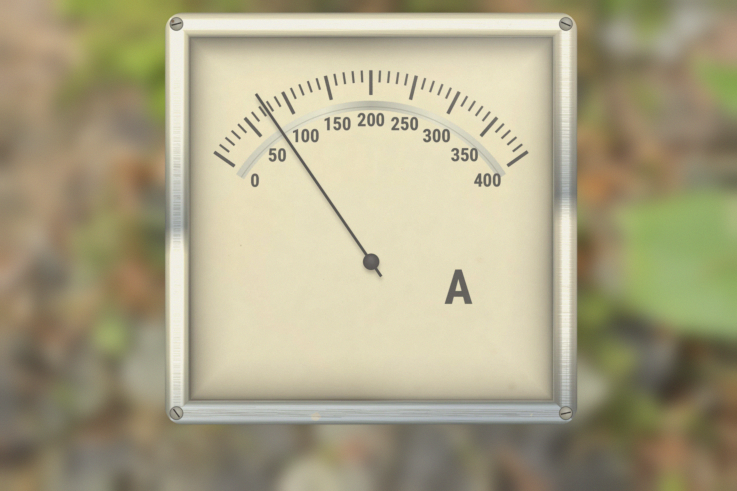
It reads 75,A
